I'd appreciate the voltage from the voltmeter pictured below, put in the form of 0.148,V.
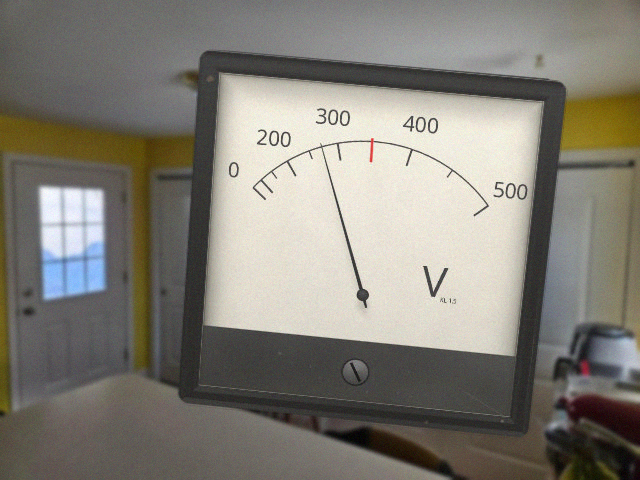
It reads 275,V
